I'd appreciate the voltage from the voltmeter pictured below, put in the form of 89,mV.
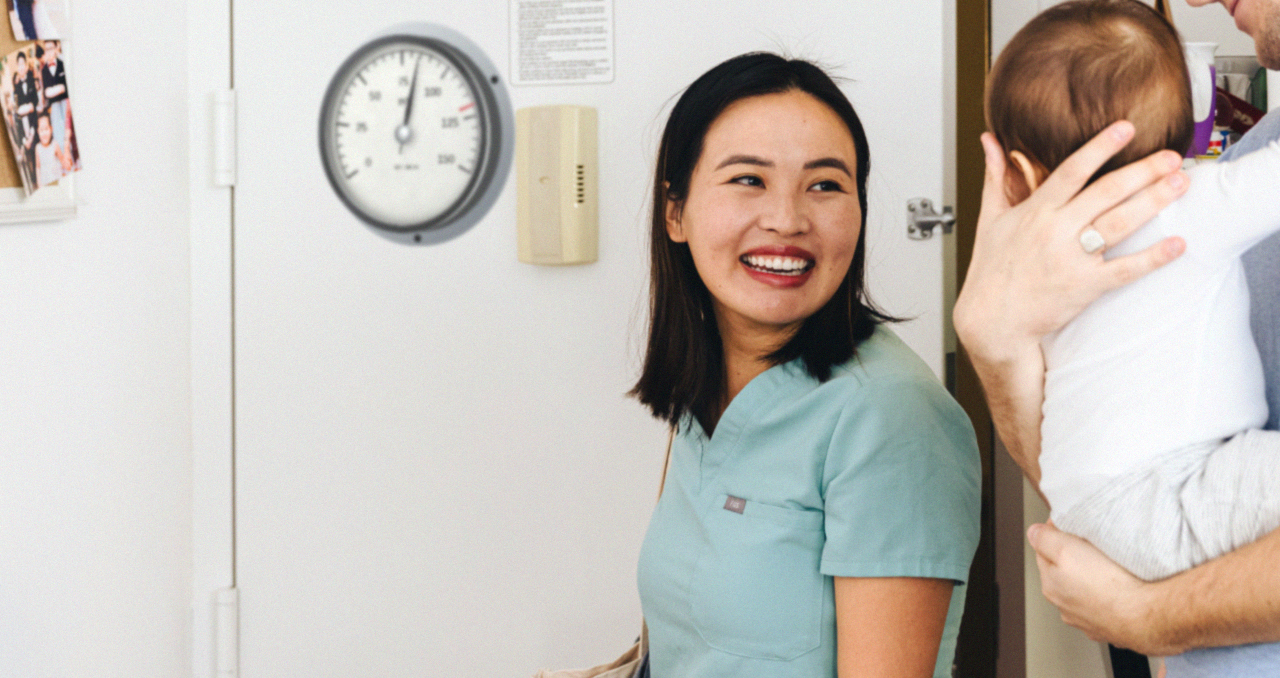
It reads 85,mV
